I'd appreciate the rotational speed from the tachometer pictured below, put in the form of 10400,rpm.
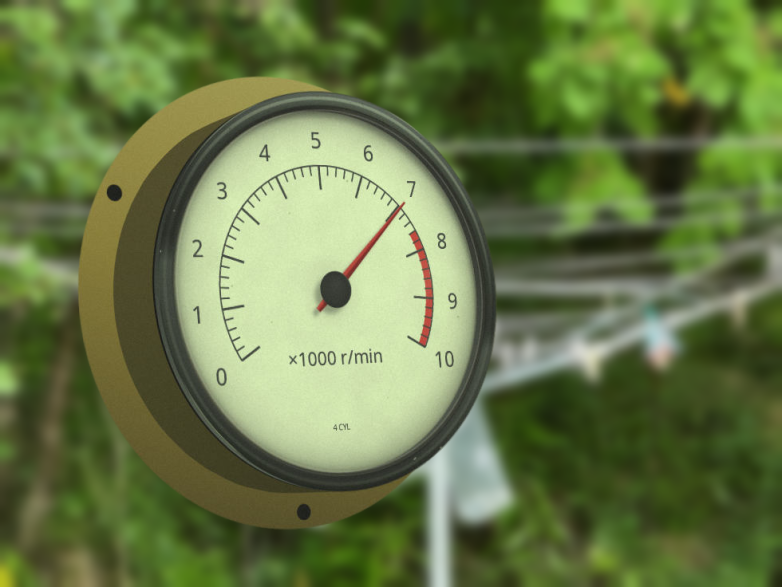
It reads 7000,rpm
